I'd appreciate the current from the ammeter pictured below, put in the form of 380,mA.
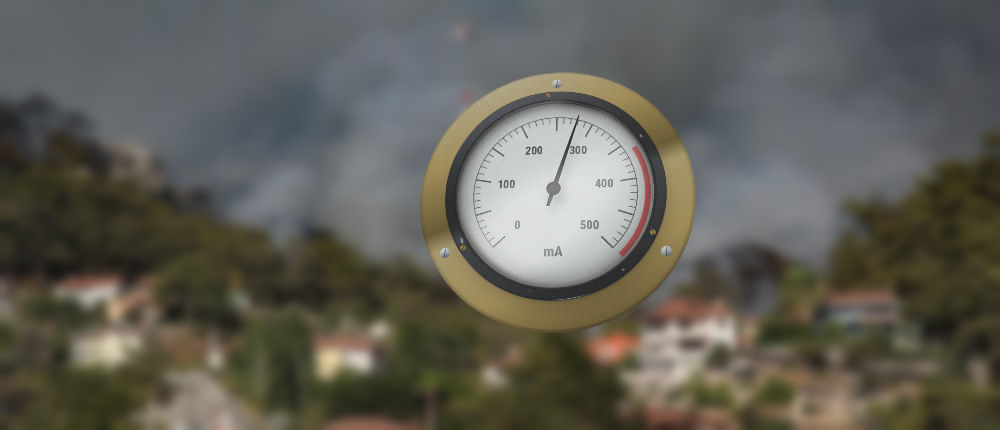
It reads 280,mA
